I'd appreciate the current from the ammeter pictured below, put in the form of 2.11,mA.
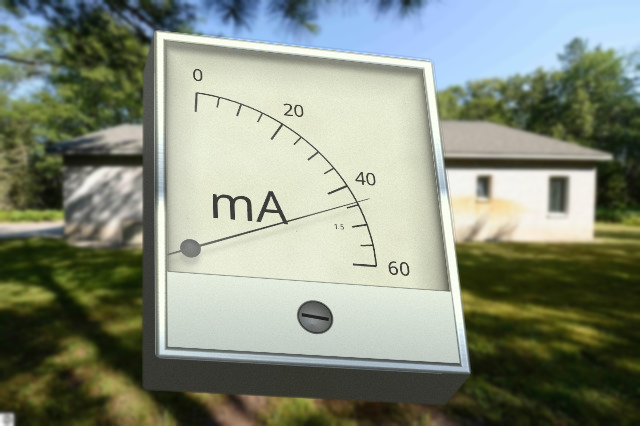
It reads 45,mA
